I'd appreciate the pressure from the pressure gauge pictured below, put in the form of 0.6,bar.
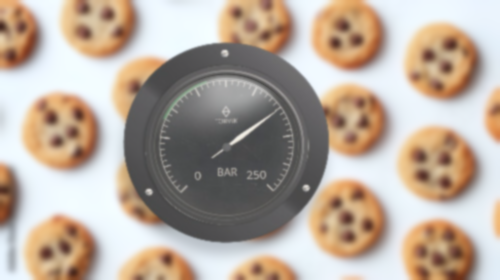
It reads 175,bar
